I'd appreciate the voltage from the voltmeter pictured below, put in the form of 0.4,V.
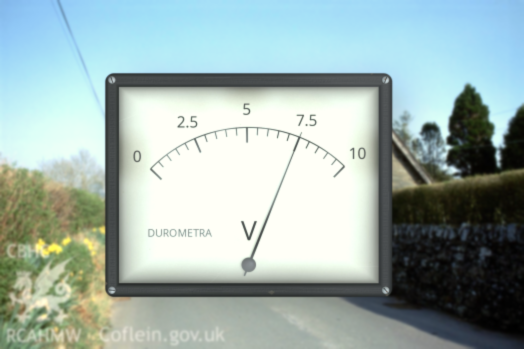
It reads 7.5,V
